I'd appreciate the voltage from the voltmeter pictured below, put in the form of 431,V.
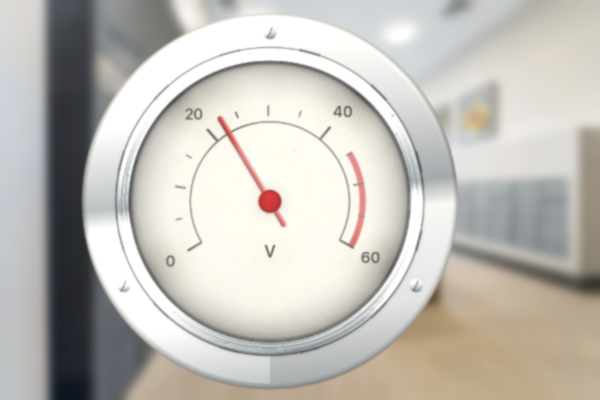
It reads 22.5,V
